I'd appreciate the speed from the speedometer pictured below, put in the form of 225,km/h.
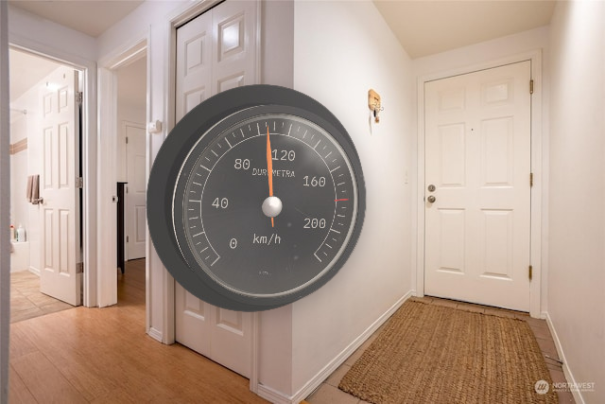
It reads 105,km/h
